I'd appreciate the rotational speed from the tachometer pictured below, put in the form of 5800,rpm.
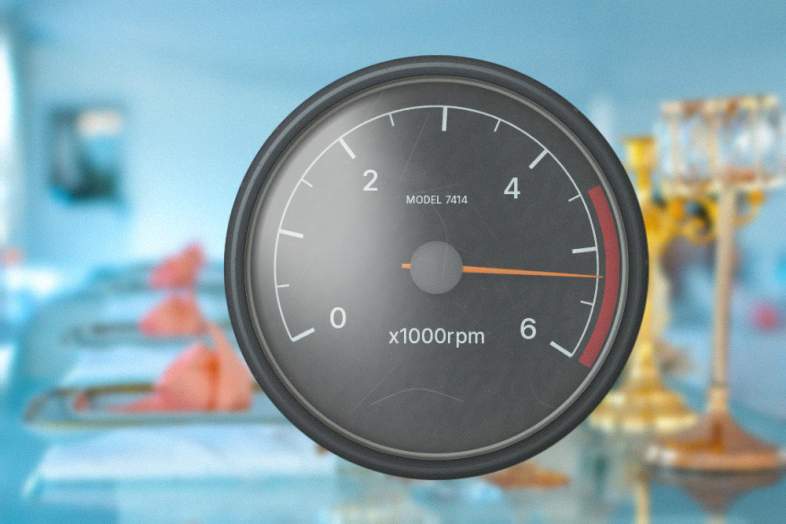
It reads 5250,rpm
